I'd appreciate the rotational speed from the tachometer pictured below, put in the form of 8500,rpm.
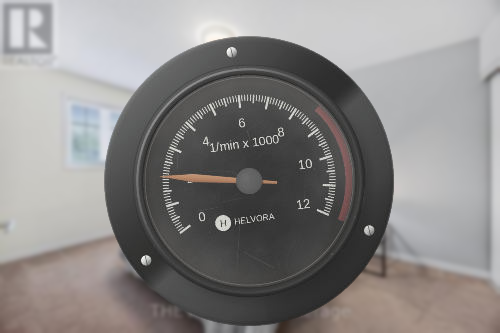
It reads 2000,rpm
